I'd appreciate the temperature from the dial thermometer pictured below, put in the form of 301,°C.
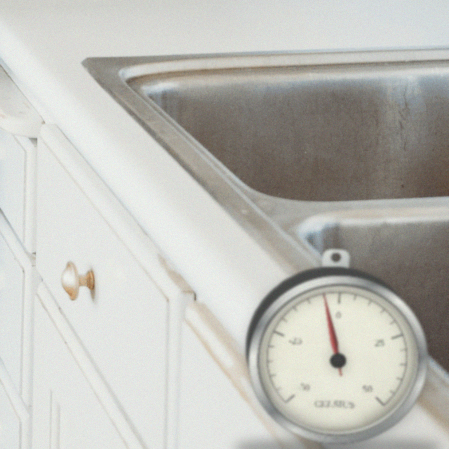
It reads -5,°C
